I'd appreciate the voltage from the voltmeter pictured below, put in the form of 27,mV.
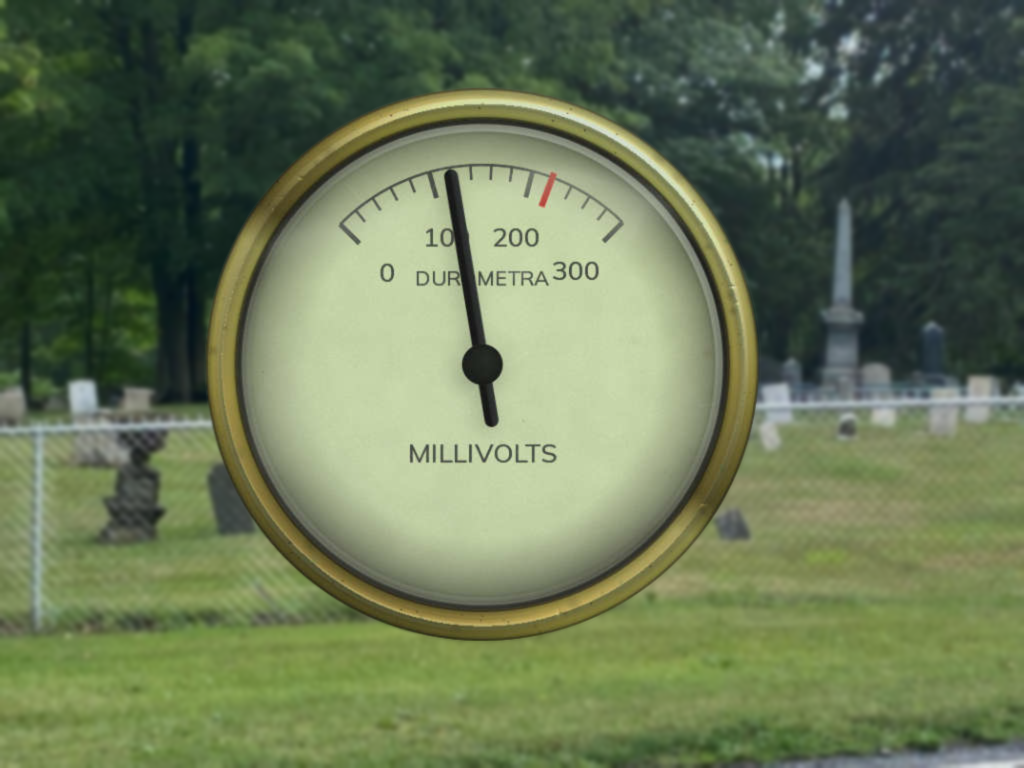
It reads 120,mV
